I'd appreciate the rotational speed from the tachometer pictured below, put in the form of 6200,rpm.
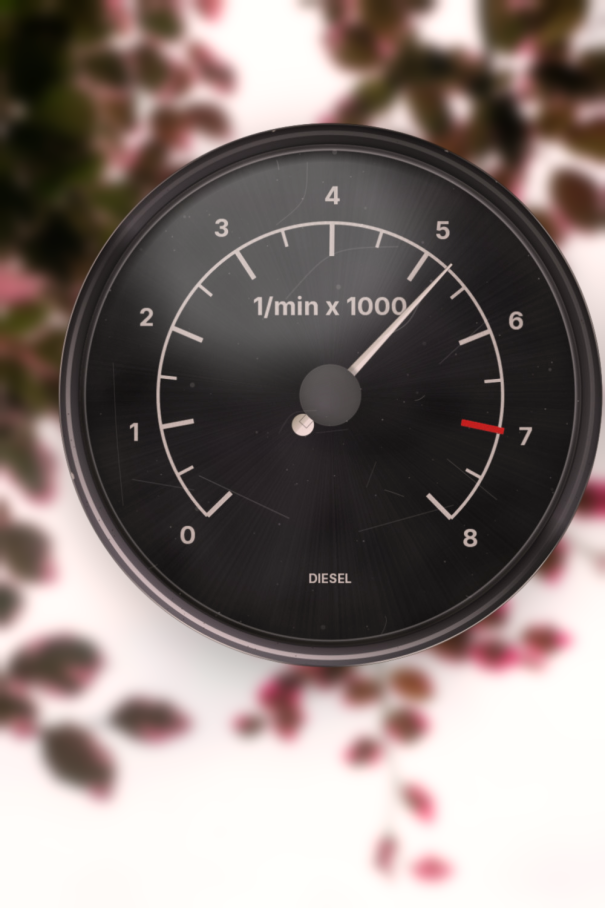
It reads 5250,rpm
